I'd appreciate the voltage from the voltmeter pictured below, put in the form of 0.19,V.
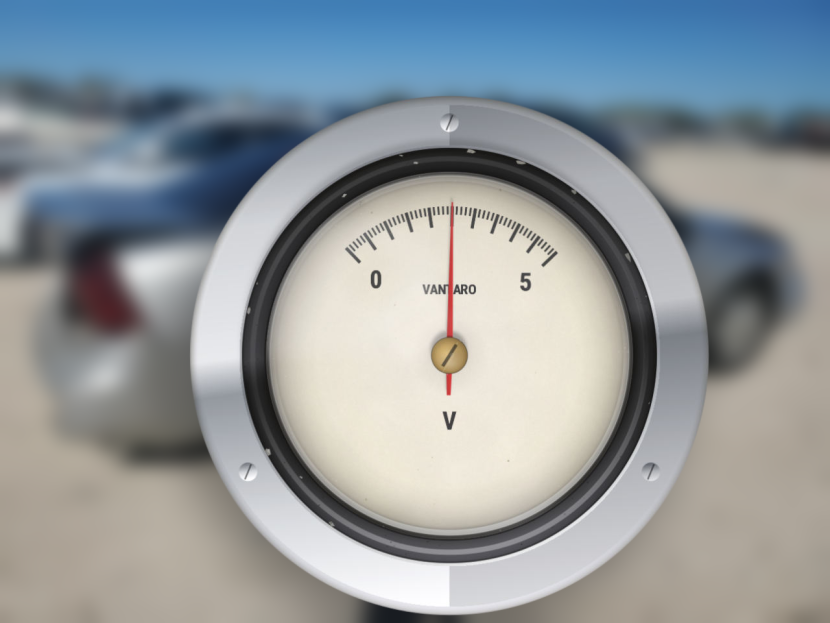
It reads 2.5,V
